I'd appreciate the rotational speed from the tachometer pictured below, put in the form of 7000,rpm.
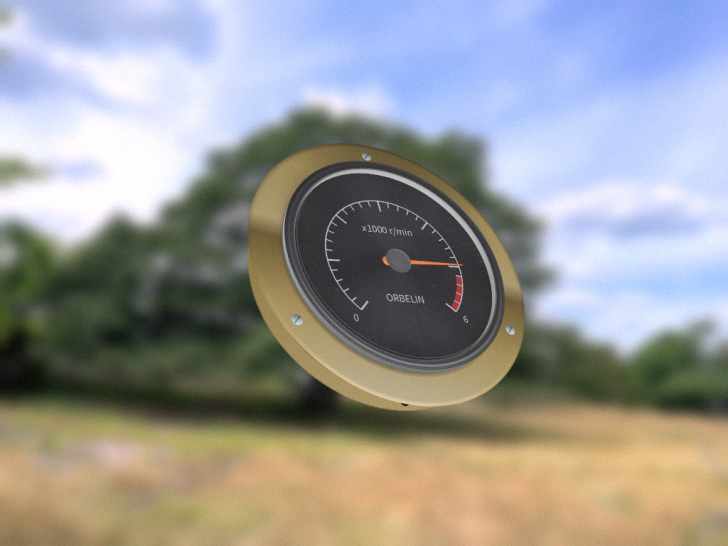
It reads 5000,rpm
